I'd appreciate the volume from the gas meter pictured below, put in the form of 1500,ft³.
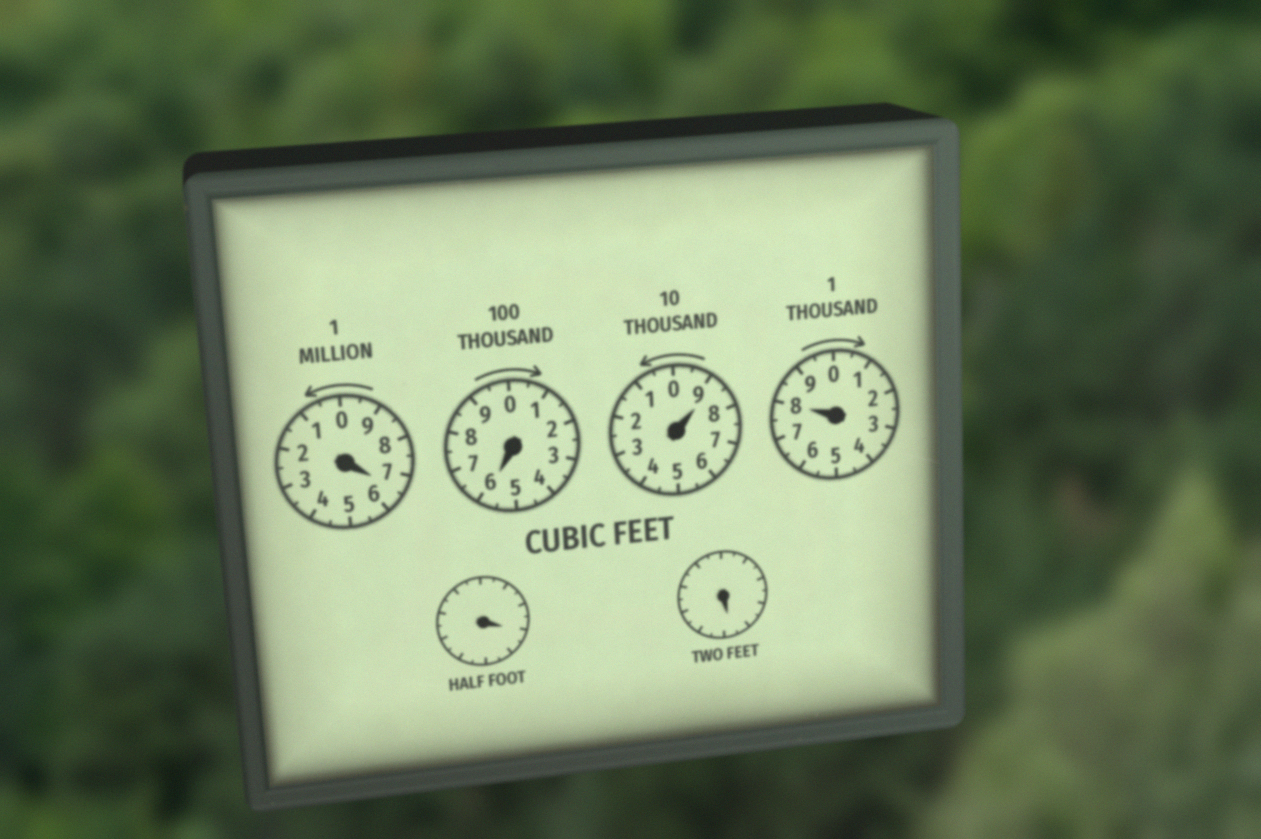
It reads 658800,ft³
